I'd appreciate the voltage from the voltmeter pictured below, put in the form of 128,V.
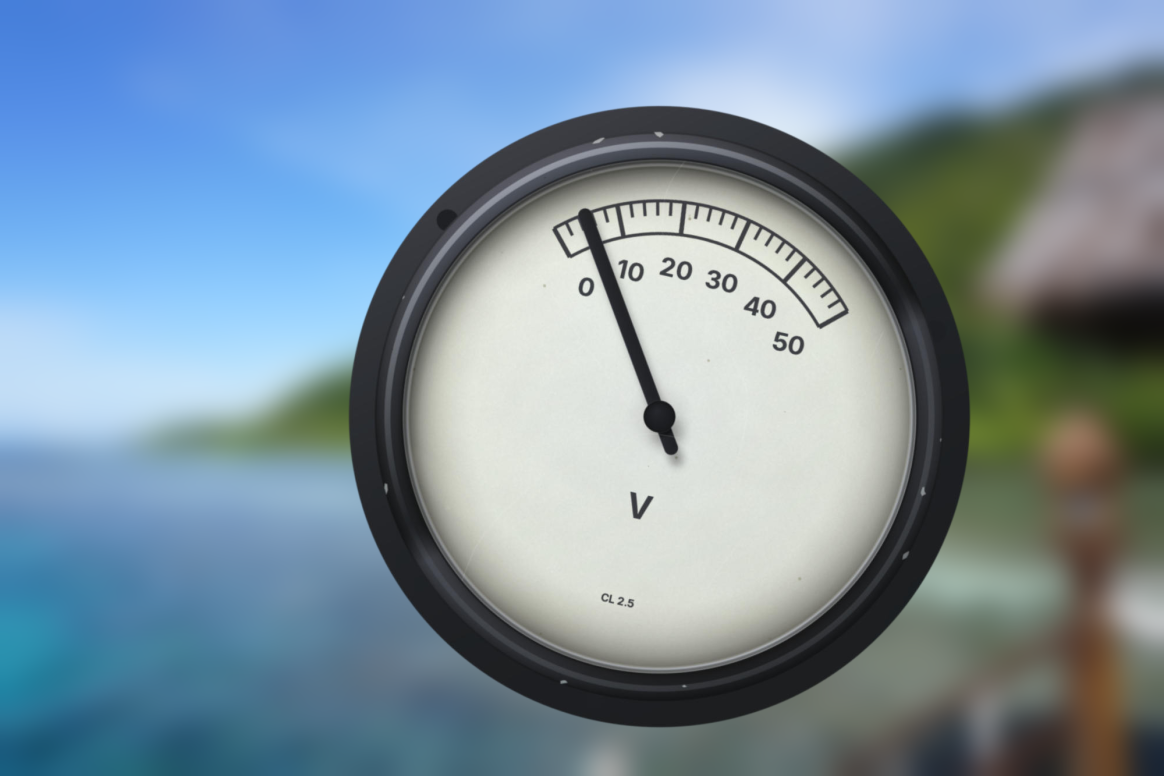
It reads 5,V
